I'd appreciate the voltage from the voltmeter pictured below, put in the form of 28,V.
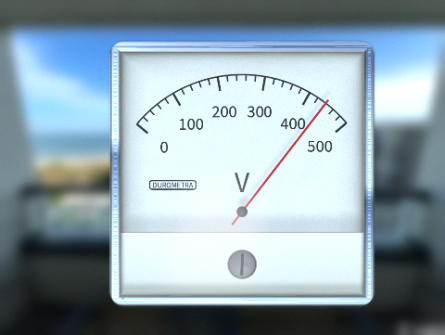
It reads 440,V
